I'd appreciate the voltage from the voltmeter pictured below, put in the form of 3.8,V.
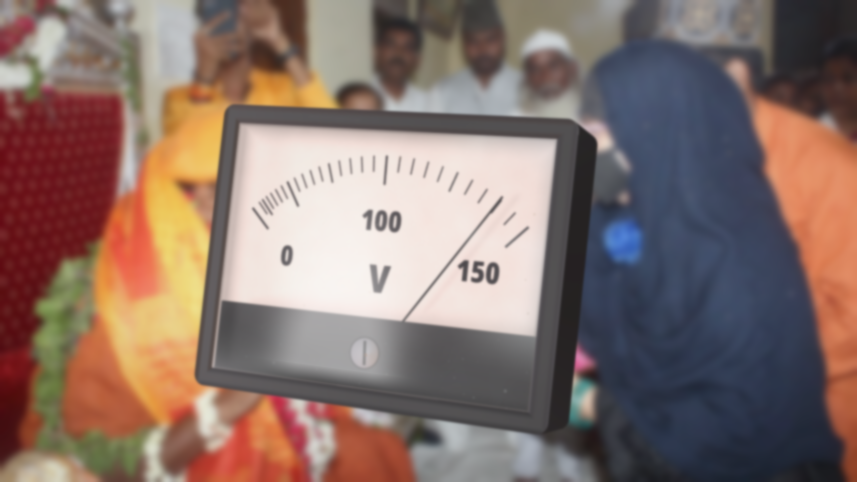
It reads 140,V
